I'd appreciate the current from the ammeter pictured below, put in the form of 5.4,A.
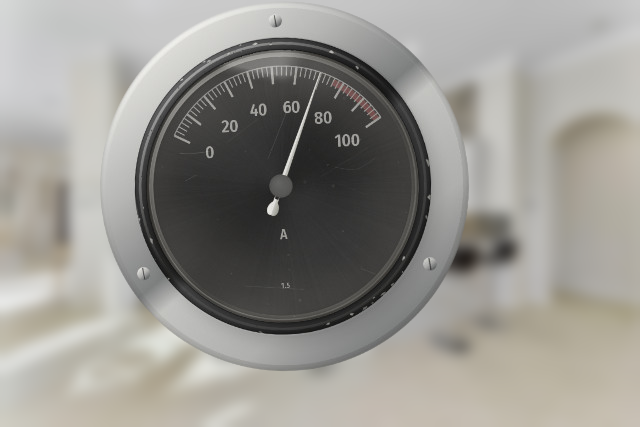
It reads 70,A
